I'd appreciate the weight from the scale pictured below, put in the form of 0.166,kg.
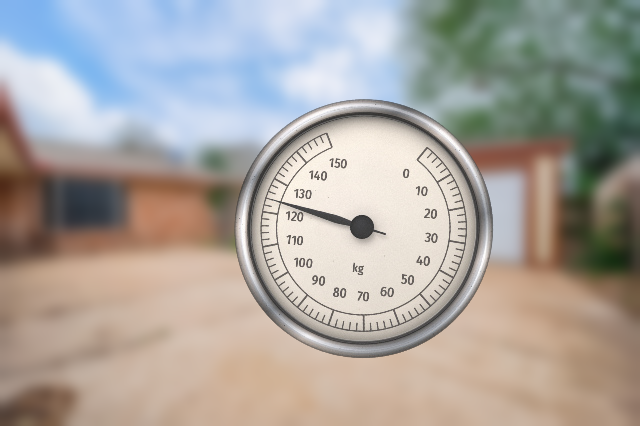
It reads 124,kg
